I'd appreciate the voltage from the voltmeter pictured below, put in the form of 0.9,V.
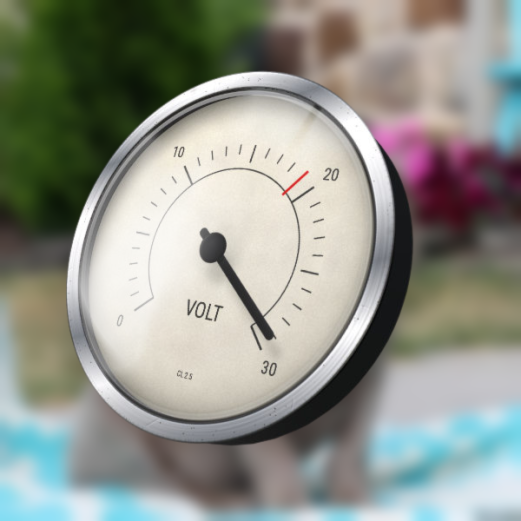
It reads 29,V
